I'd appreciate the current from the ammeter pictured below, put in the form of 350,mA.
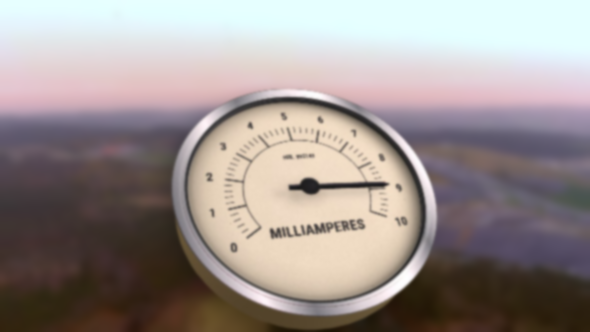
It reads 9,mA
